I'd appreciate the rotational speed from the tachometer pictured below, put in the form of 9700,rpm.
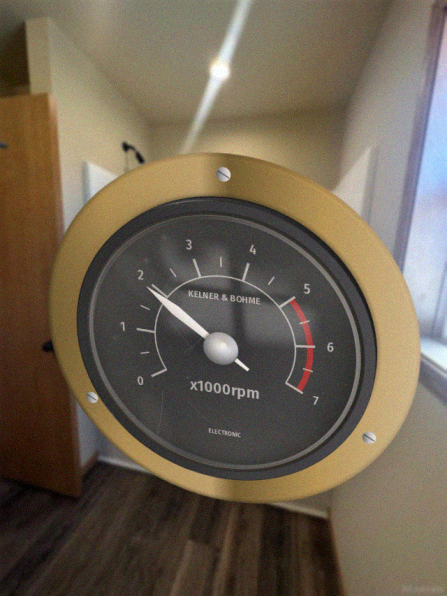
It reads 2000,rpm
